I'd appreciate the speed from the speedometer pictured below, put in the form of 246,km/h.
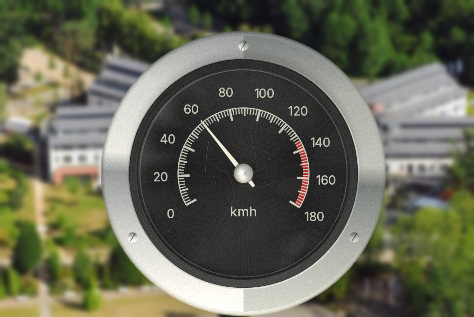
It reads 60,km/h
